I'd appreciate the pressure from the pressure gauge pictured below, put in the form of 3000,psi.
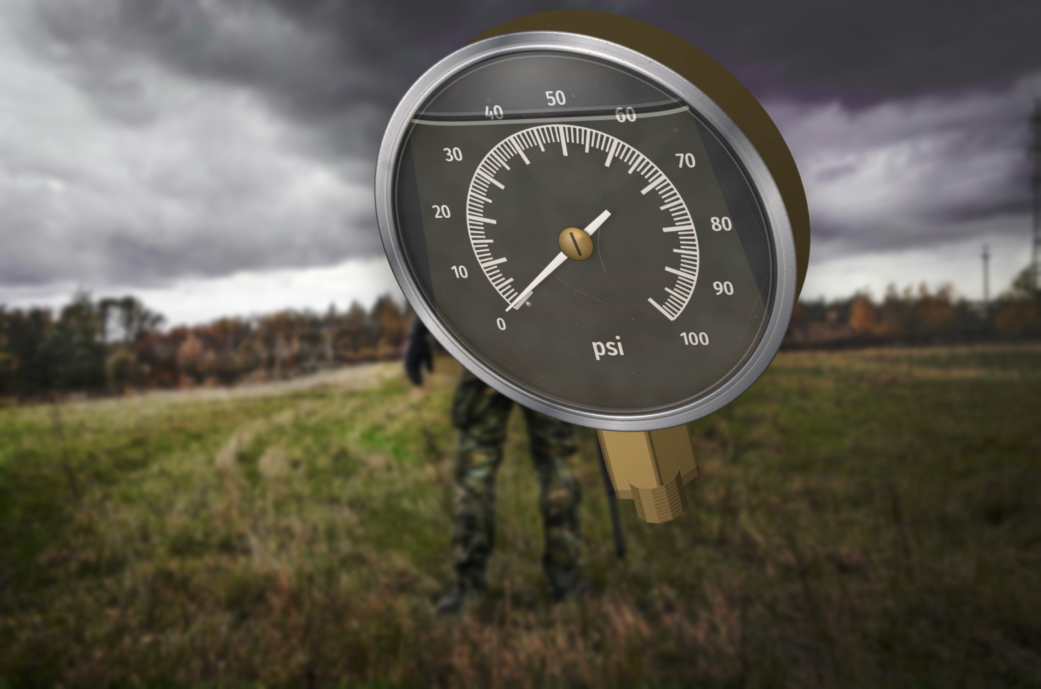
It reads 1,psi
